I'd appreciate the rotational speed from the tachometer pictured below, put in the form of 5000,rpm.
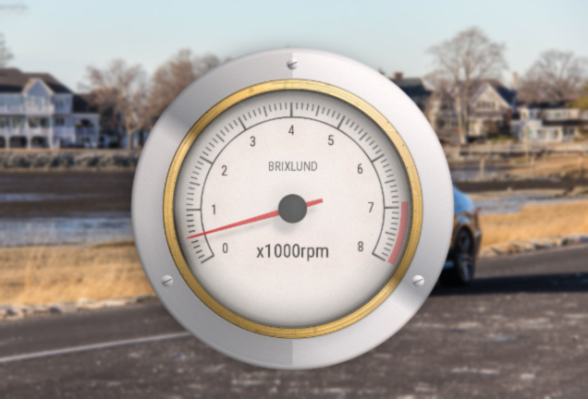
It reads 500,rpm
